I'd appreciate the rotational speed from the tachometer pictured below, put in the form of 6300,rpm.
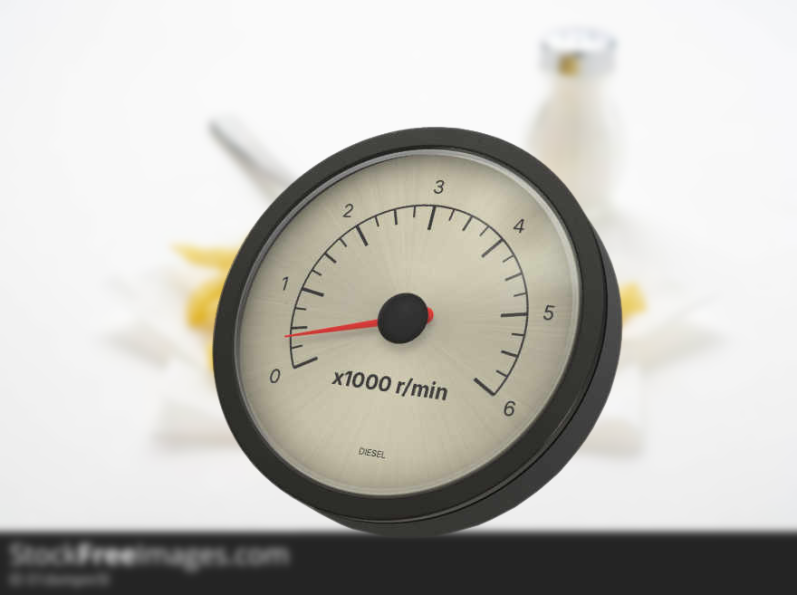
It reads 375,rpm
